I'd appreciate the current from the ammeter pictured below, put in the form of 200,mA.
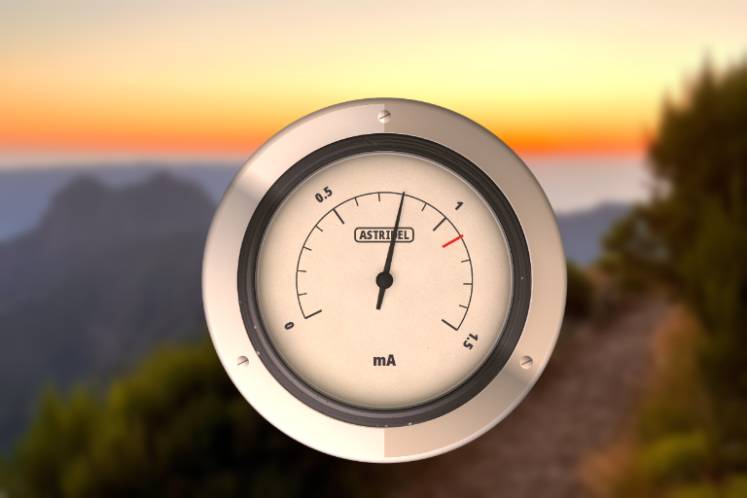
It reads 0.8,mA
